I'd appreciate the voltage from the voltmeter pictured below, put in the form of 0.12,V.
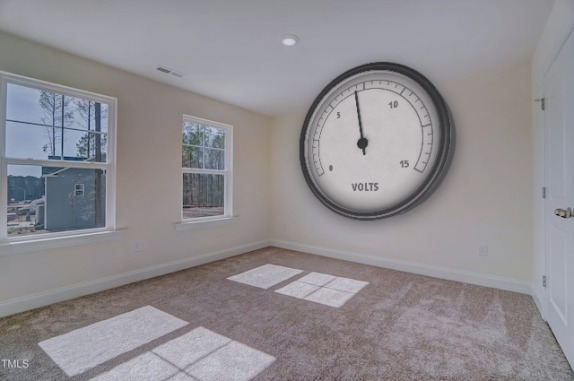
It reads 7,V
